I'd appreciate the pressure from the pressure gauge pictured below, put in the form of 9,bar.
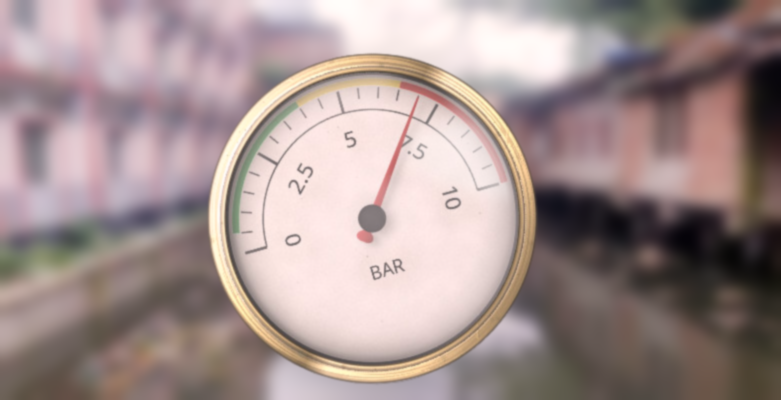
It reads 7,bar
